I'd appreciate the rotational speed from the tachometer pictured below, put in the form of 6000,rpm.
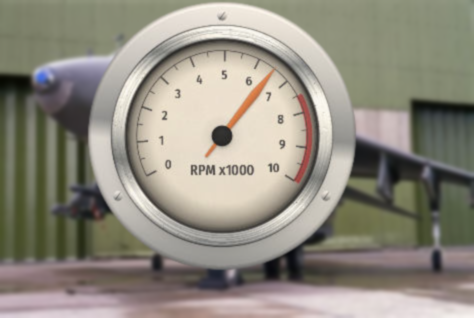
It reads 6500,rpm
